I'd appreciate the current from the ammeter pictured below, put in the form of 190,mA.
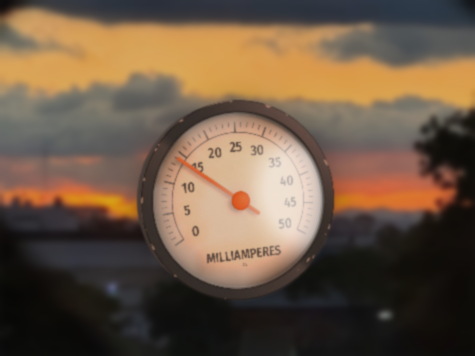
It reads 14,mA
